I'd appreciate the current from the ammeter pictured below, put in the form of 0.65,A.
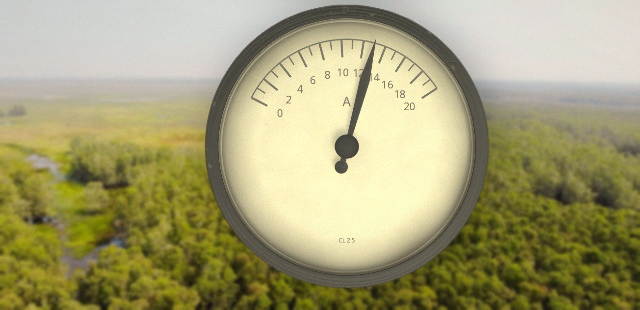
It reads 13,A
